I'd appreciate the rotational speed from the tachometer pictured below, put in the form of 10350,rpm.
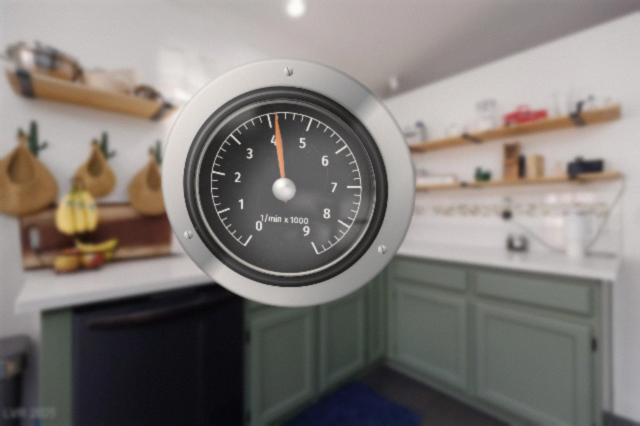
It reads 4200,rpm
